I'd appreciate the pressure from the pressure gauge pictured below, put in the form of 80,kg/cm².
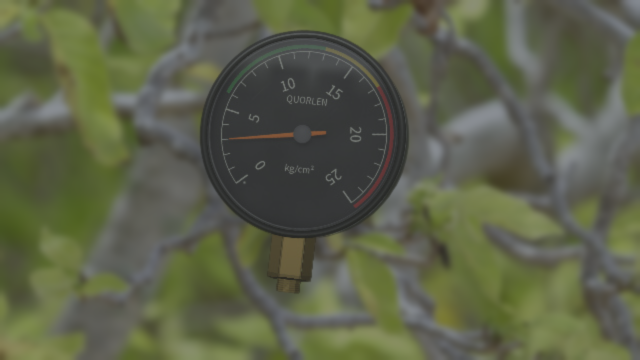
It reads 3,kg/cm²
